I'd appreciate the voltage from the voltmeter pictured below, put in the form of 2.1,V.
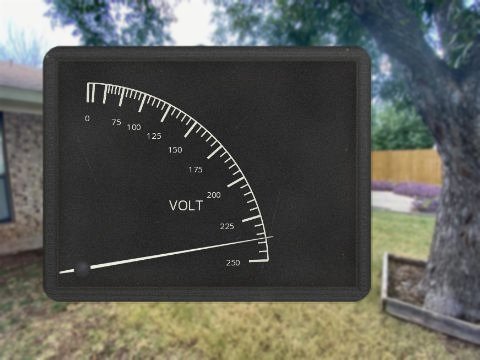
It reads 237.5,V
